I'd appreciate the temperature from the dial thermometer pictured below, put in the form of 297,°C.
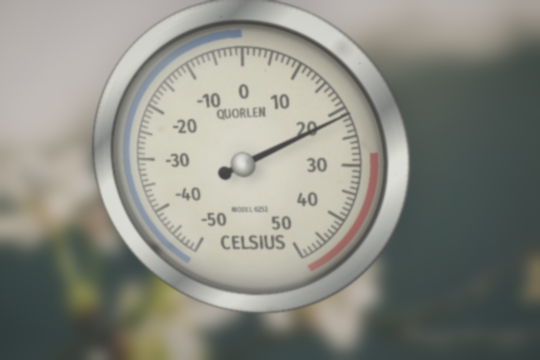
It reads 21,°C
